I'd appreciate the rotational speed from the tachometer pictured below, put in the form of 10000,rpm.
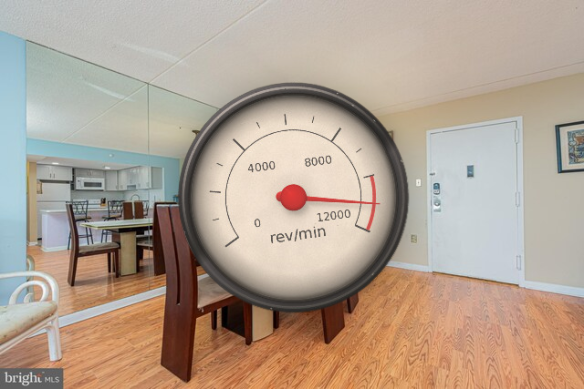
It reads 11000,rpm
